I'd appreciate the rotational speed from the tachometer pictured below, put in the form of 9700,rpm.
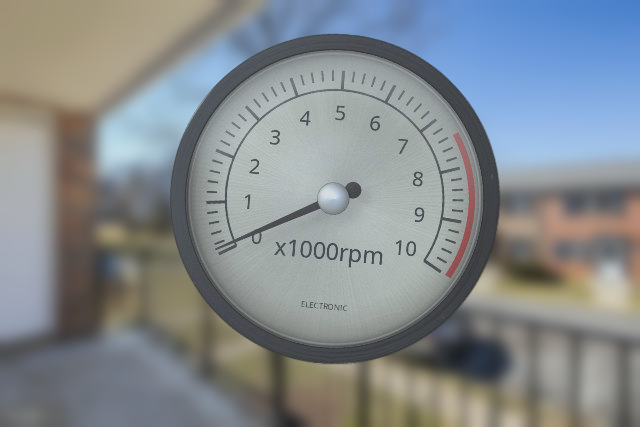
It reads 100,rpm
